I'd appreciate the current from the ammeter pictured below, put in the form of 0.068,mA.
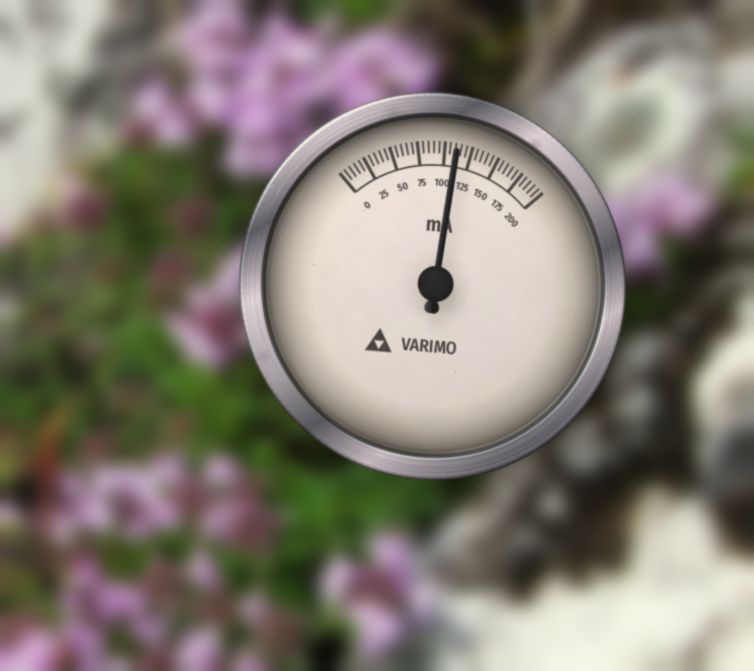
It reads 110,mA
